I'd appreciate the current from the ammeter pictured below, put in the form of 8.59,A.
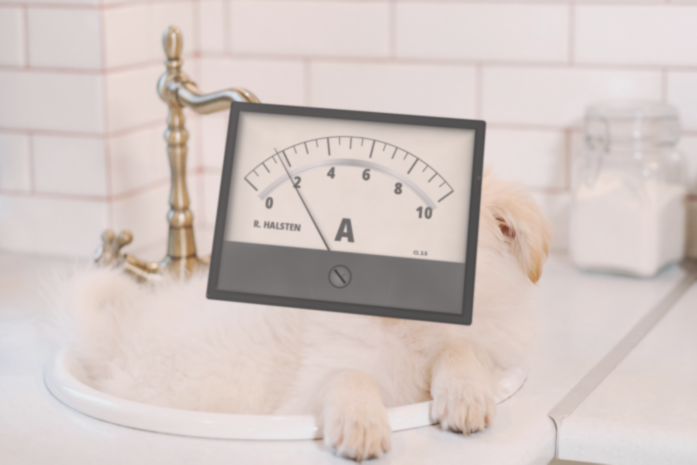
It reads 1.75,A
